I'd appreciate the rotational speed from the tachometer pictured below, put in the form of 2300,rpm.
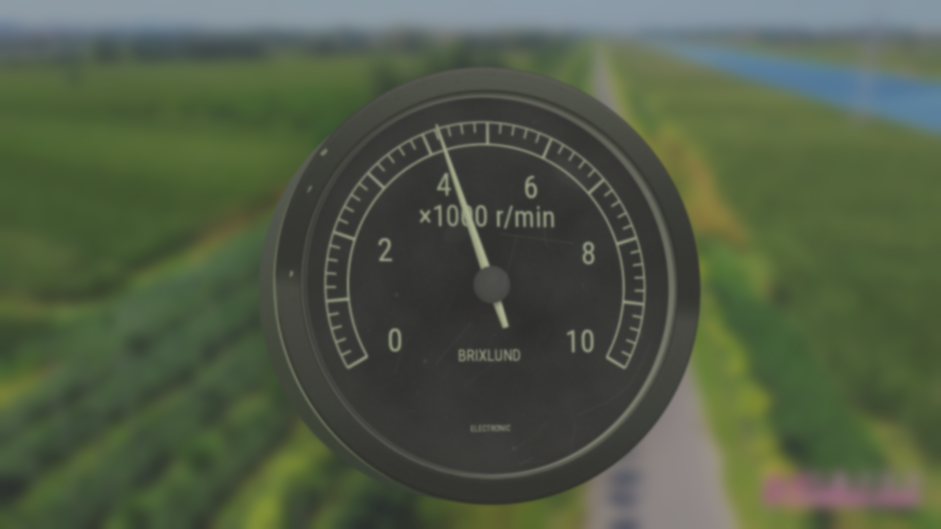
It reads 4200,rpm
